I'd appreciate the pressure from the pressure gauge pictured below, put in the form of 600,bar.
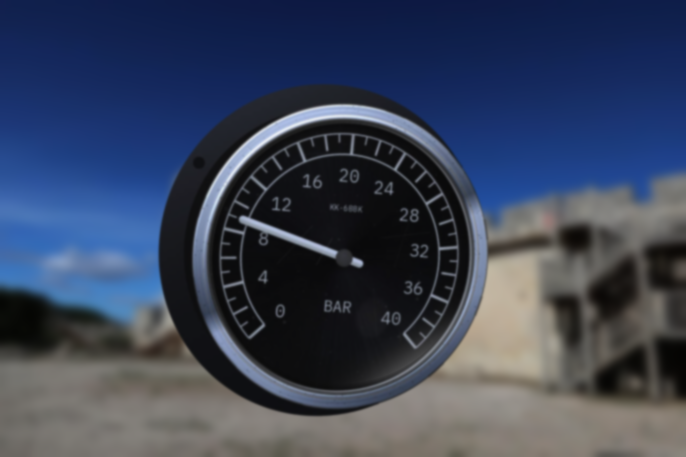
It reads 9,bar
